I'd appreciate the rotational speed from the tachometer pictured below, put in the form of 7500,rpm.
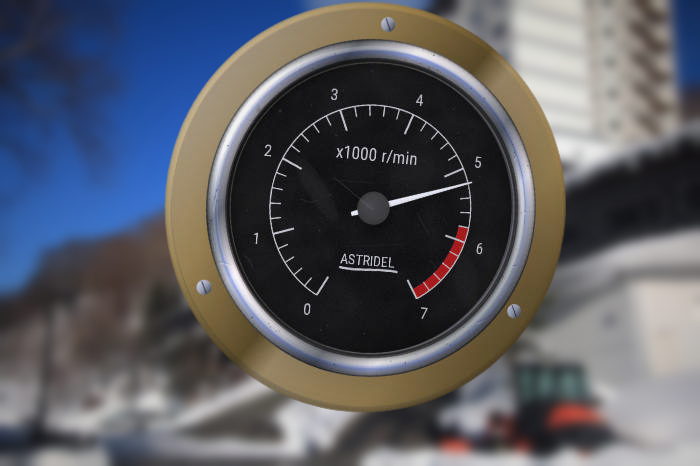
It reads 5200,rpm
